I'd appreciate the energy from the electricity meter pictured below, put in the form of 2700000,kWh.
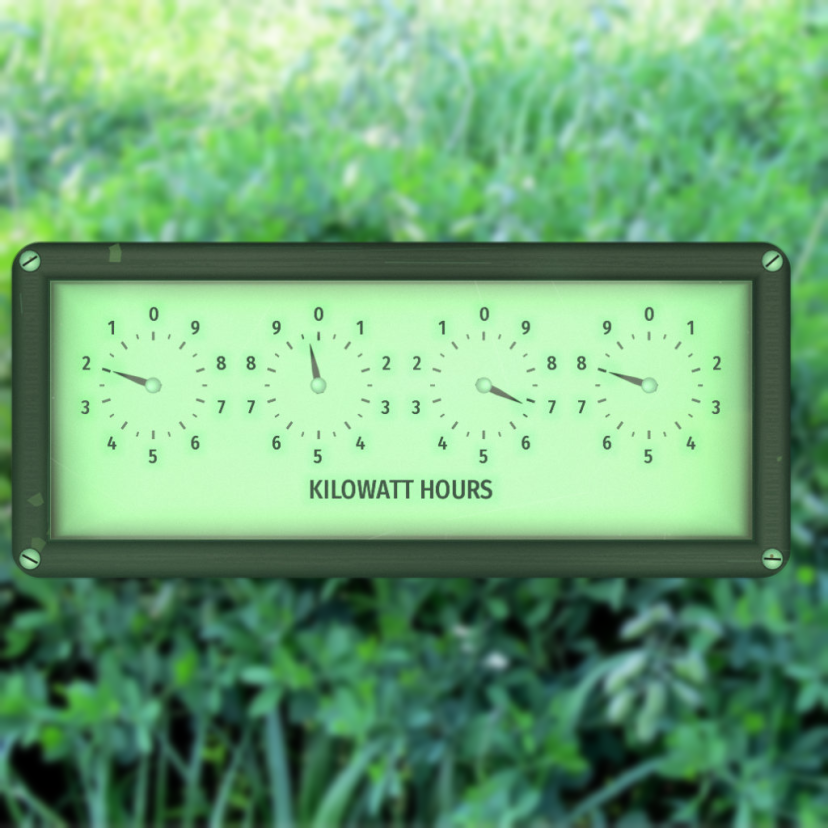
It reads 1968,kWh
